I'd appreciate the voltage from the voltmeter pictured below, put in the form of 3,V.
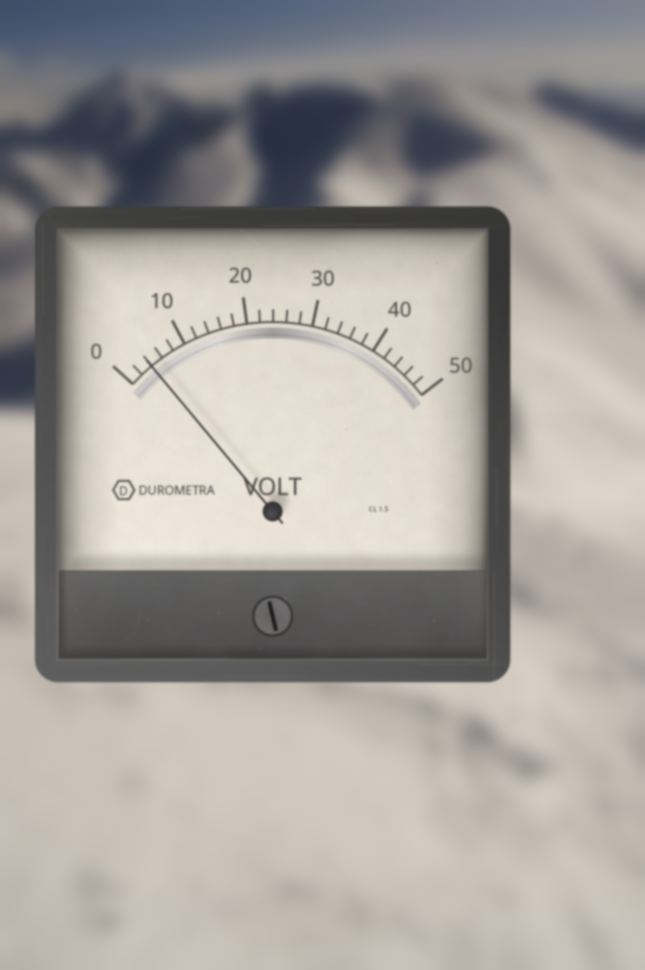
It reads 4,V
